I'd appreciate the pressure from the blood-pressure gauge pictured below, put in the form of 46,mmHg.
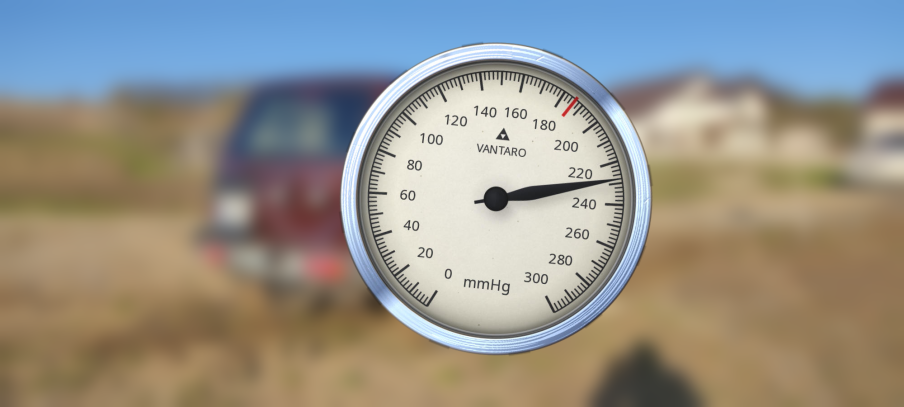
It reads 228,mmHg
